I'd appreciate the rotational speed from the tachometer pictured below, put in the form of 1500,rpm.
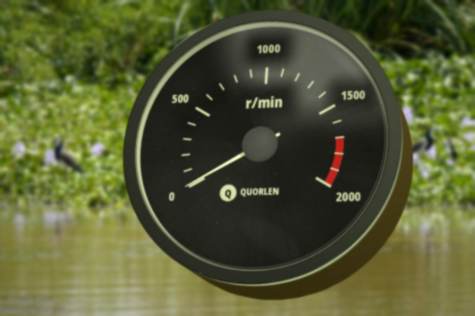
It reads 0,rpm
